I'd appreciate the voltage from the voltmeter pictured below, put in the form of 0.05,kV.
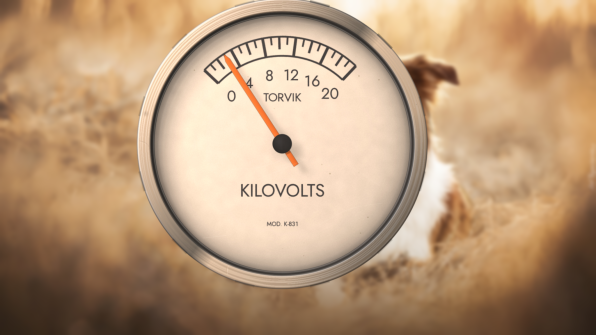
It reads 3,kV
